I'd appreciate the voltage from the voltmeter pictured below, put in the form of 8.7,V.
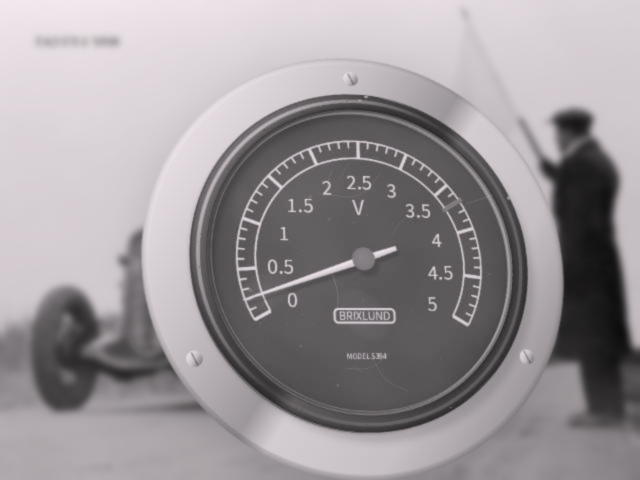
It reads 0.2,V
